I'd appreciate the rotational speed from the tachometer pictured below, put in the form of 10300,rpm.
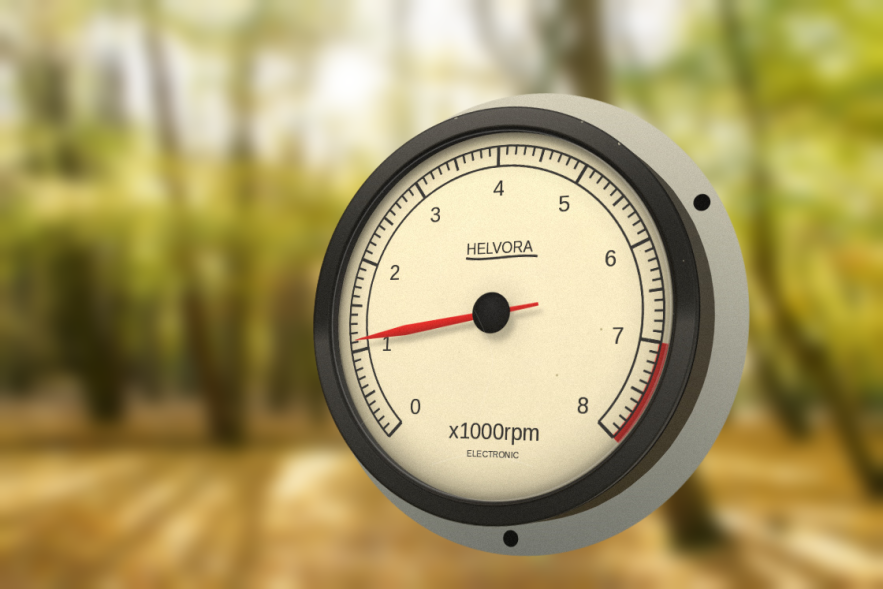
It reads 1100,rpm
